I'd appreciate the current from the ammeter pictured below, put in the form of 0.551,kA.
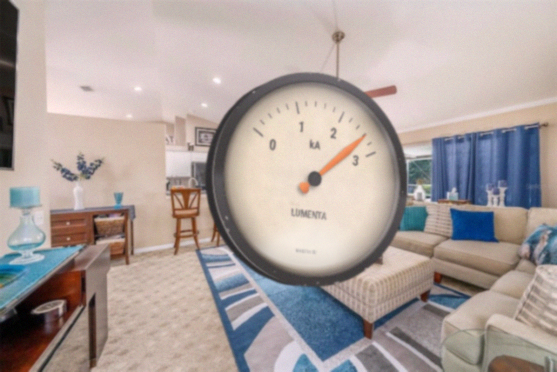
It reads 2.6,kA
